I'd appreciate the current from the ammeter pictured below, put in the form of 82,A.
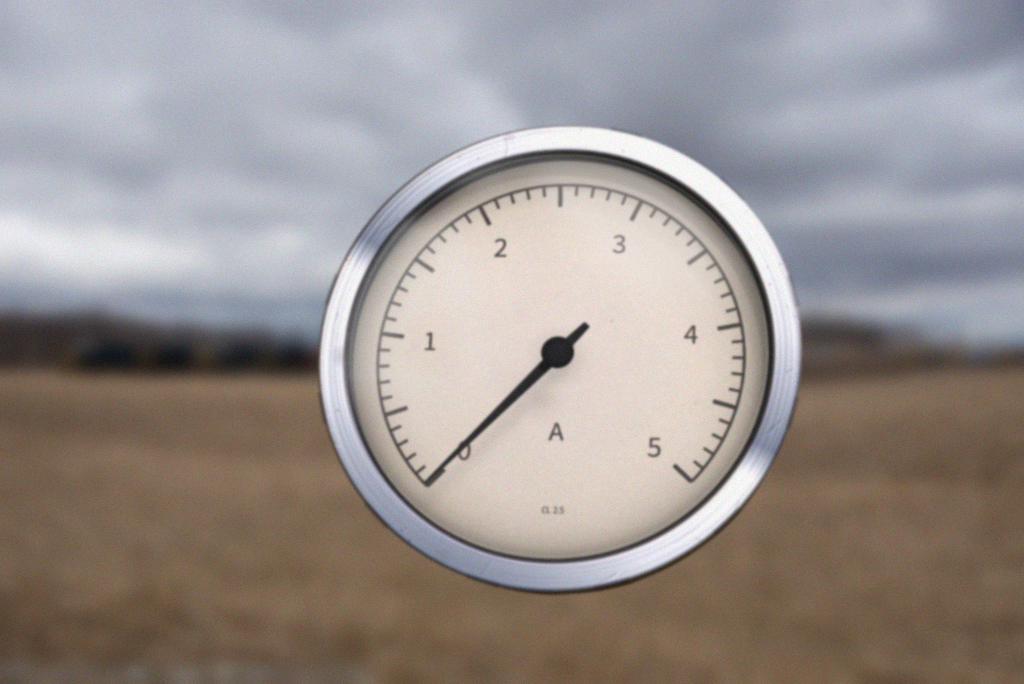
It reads 0,A
